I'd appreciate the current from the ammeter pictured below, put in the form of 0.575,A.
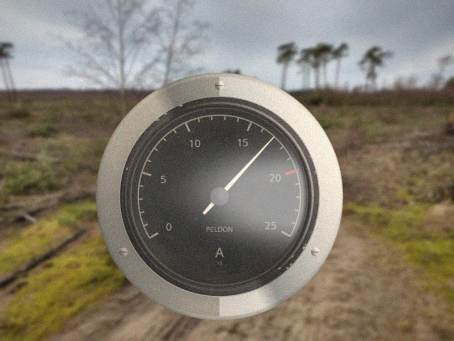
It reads 17,A
